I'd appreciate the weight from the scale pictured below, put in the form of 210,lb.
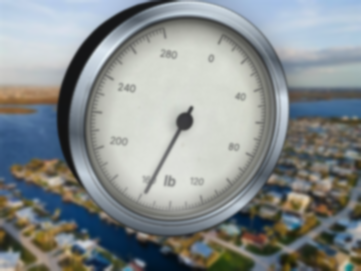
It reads 160,lb
